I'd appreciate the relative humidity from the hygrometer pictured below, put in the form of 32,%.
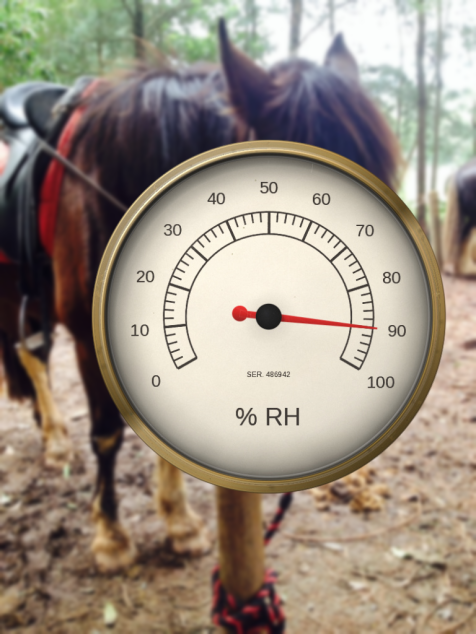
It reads 90,%
